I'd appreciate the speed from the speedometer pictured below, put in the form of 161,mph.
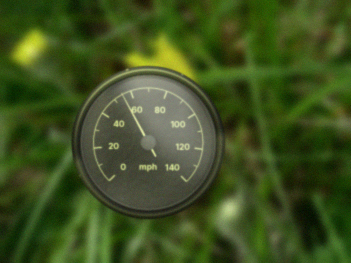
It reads 55,mph
